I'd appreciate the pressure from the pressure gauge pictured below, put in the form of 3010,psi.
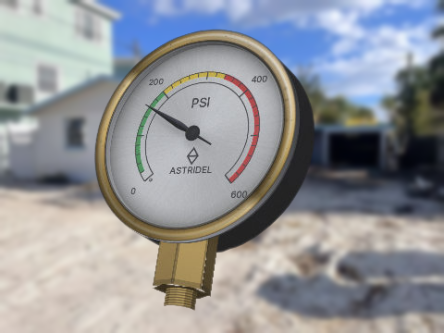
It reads 160,psi
